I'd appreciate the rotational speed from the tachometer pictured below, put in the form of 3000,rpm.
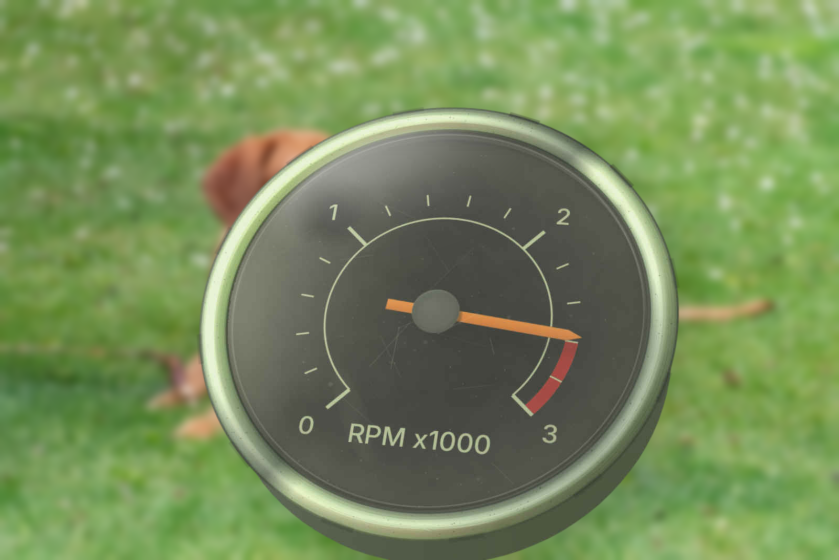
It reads 2600,rpm
